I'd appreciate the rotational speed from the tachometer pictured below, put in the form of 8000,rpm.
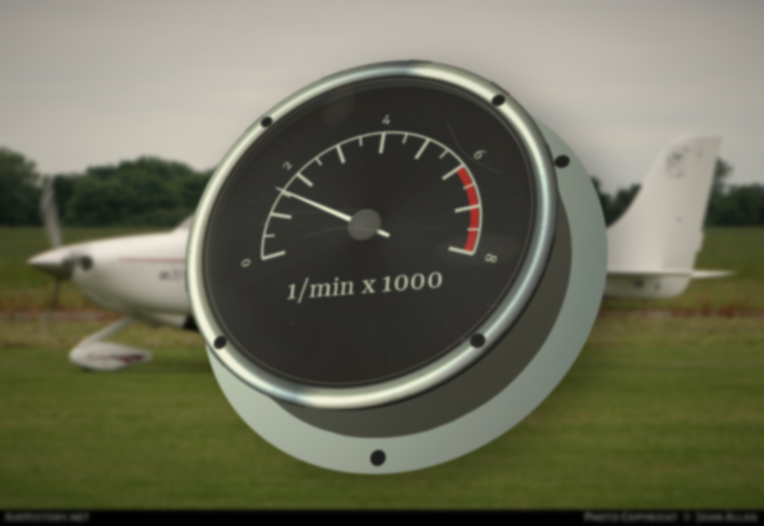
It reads 1500,rpm
